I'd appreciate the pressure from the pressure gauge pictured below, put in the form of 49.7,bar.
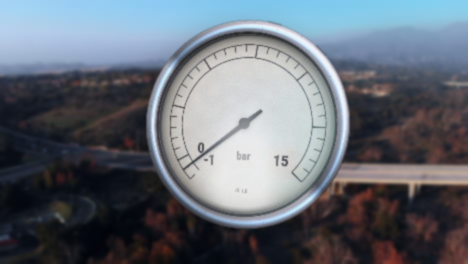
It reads -0.5,bar
